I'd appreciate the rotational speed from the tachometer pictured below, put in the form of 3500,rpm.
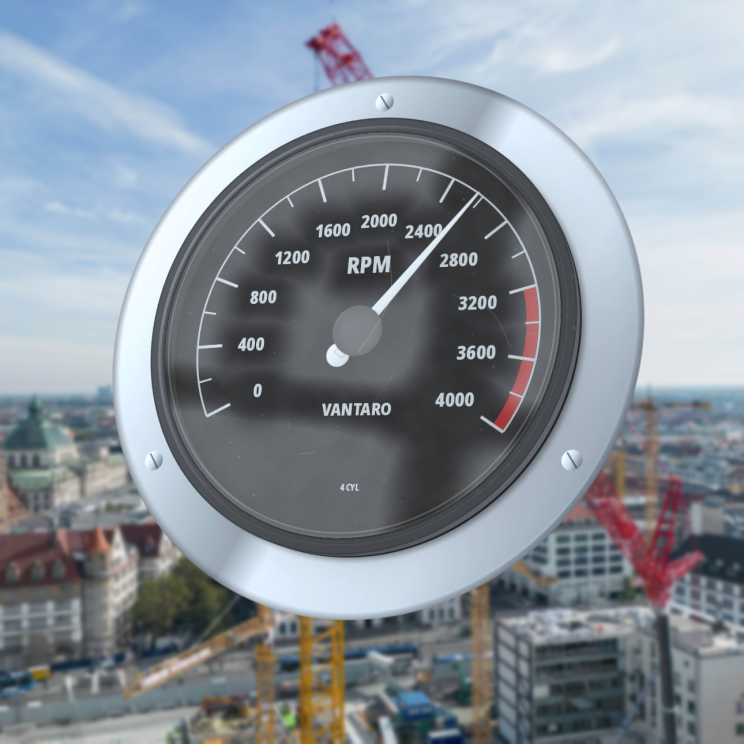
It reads 2600,rpm
